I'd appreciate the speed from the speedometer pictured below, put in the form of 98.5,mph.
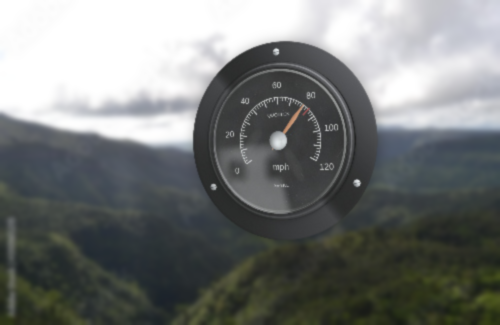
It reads 80,mph
